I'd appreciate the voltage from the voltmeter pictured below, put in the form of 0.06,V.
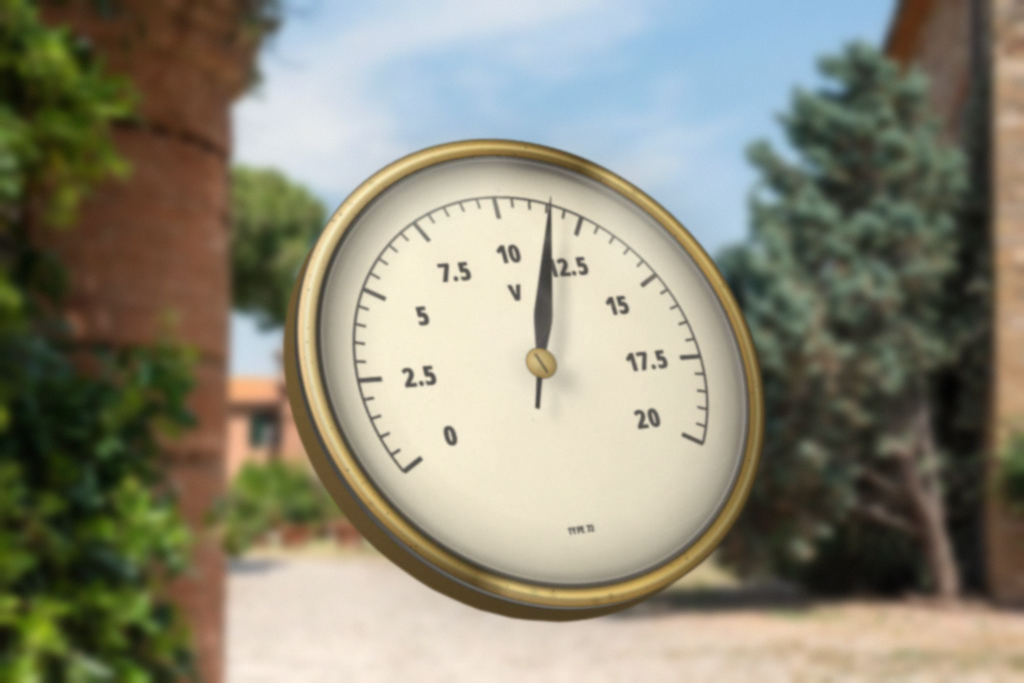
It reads 11.5,V
